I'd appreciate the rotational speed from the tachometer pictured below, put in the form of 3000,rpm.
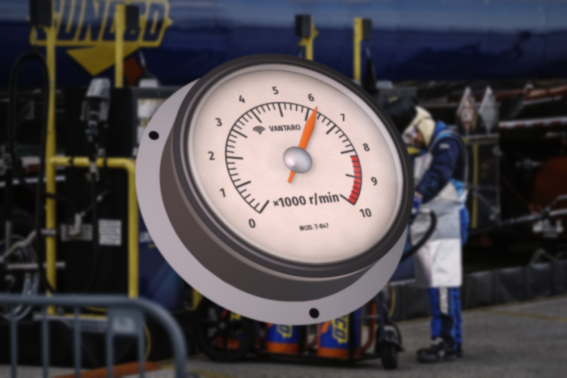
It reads 6200,rpm
